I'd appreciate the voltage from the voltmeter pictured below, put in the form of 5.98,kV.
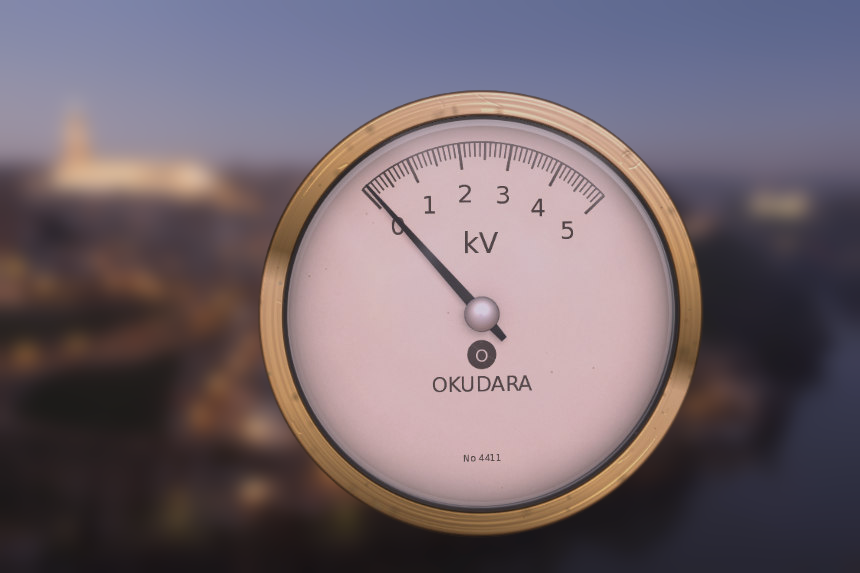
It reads 0.1,kV
